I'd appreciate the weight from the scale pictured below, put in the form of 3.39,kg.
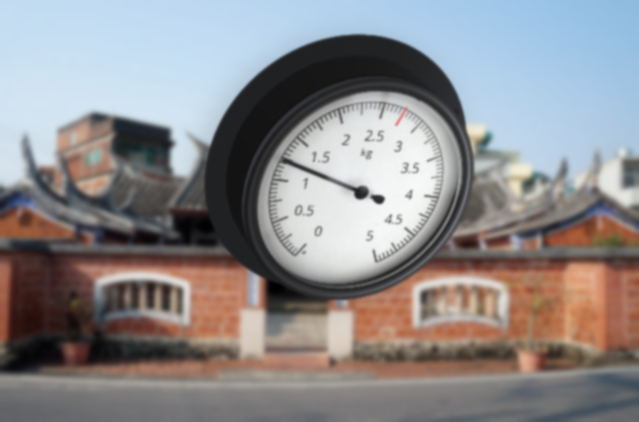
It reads 1.25,kg
